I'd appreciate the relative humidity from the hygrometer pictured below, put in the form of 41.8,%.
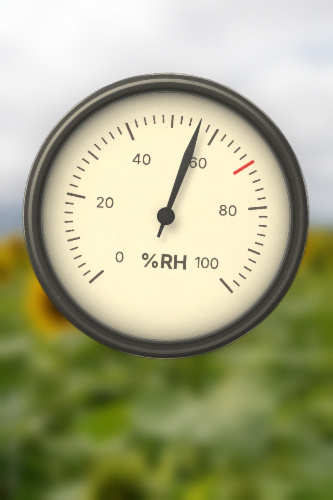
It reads 56,%
